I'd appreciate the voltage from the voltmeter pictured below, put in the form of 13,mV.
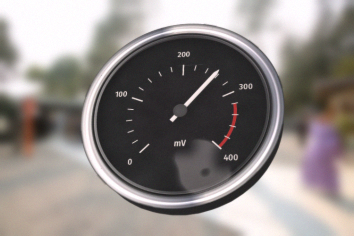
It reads 260,mV
